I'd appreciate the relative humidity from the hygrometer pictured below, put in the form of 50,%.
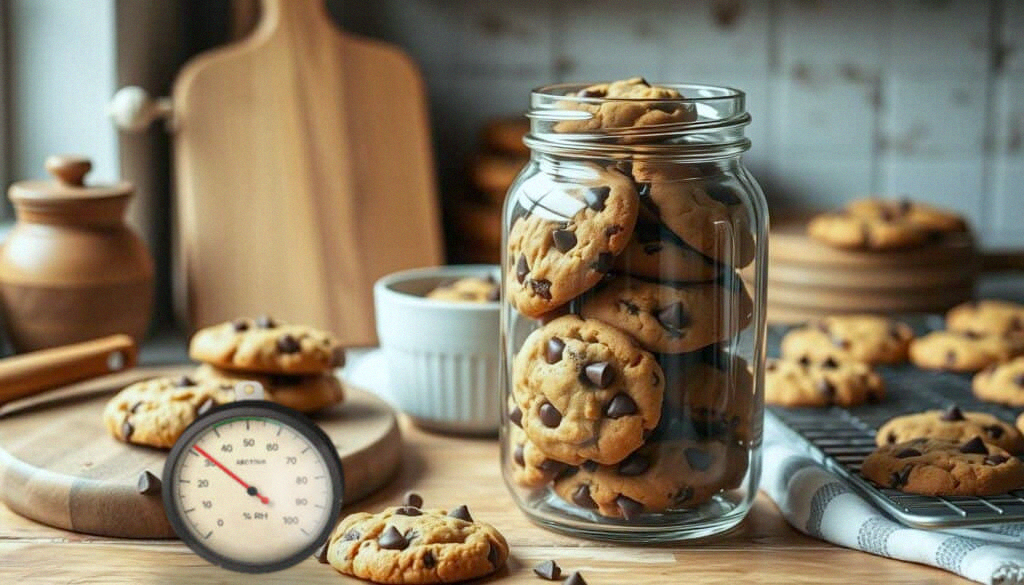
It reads 32.5,%
